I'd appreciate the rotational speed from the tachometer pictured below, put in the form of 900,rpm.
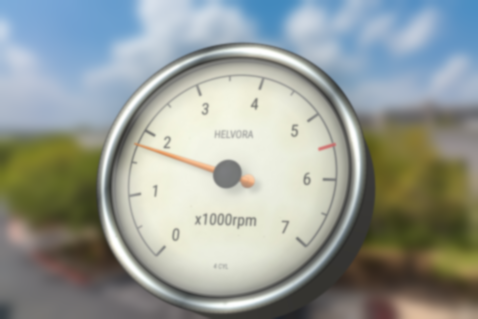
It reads 1750,rpm
